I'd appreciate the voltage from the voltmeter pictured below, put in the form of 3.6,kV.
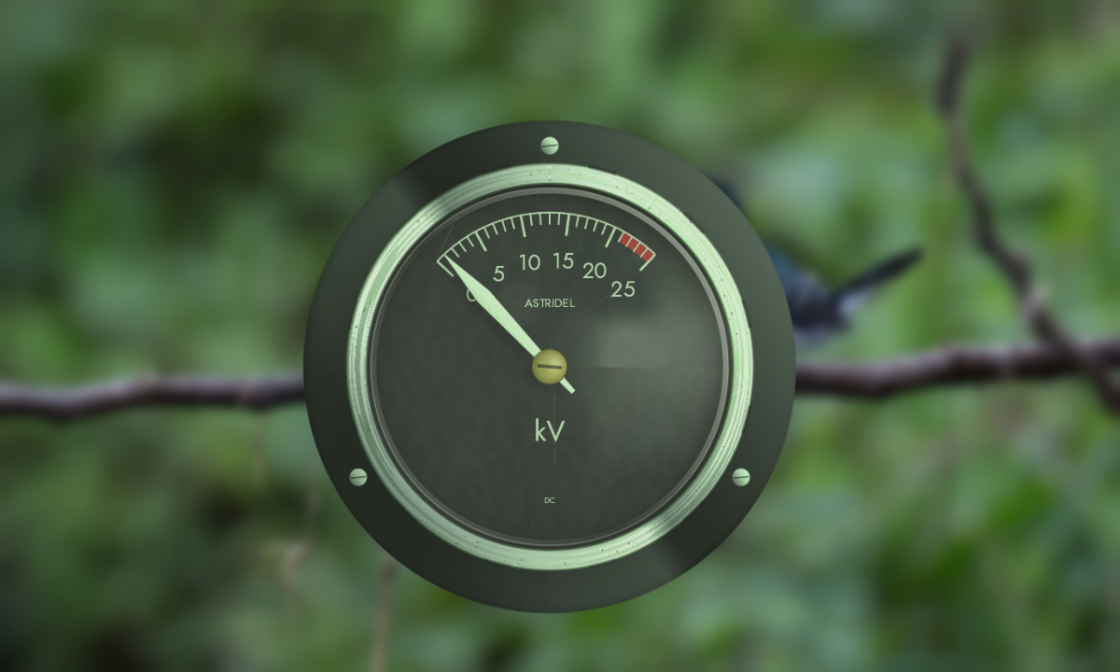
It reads 1,kV
